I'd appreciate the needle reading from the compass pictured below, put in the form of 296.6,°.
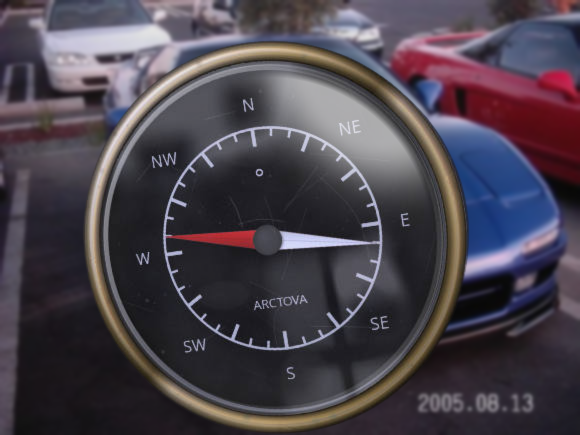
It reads 280,°
